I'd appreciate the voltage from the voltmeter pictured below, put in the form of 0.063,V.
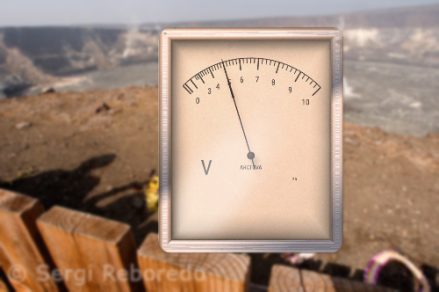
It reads 5,V
